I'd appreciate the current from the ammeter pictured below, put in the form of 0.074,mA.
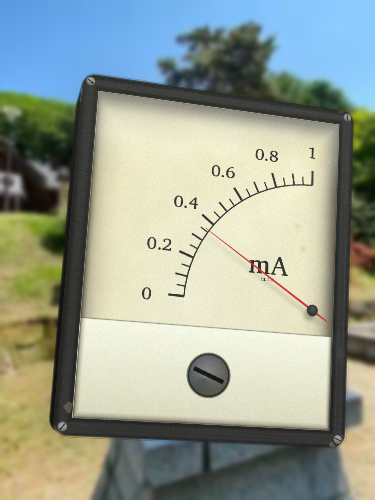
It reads 0.35,mA
